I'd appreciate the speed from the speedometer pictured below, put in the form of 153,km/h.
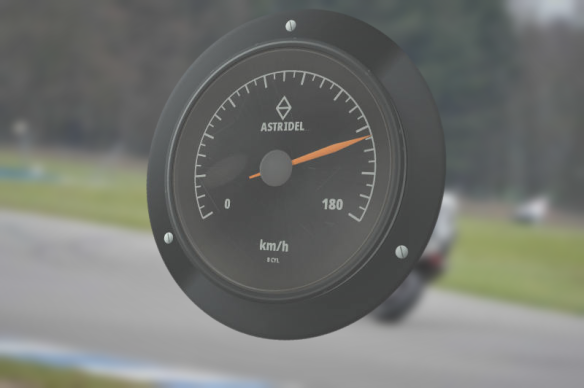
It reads 145,km/h
